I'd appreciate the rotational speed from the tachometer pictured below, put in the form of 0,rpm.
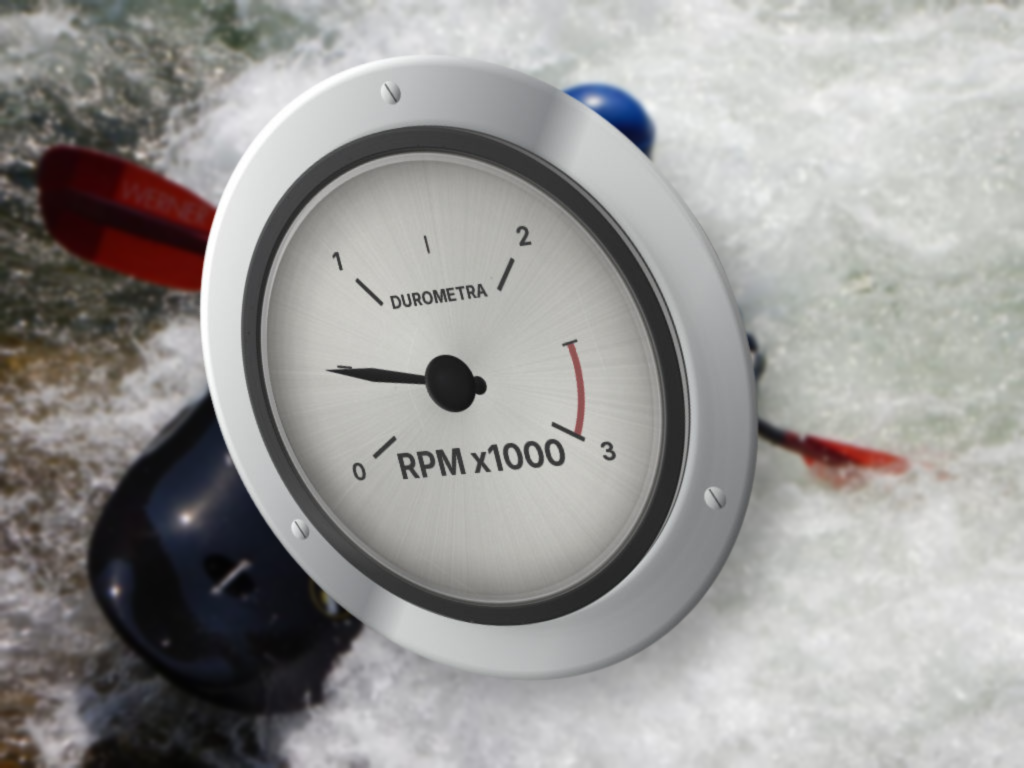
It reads 500,rpm
